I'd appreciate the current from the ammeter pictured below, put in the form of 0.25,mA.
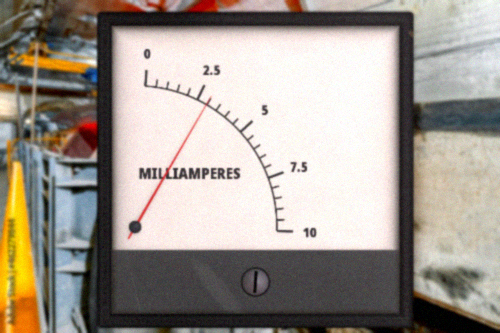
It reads 3,mA
